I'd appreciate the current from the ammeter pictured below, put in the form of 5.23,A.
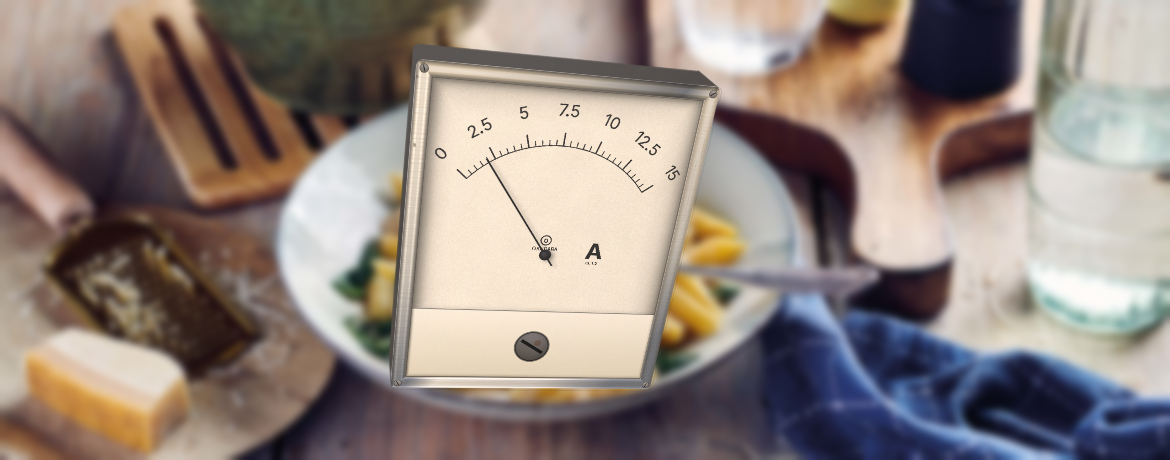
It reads 2,A
